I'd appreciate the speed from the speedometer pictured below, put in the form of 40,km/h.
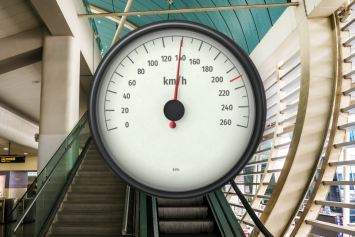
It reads 140,km/h
